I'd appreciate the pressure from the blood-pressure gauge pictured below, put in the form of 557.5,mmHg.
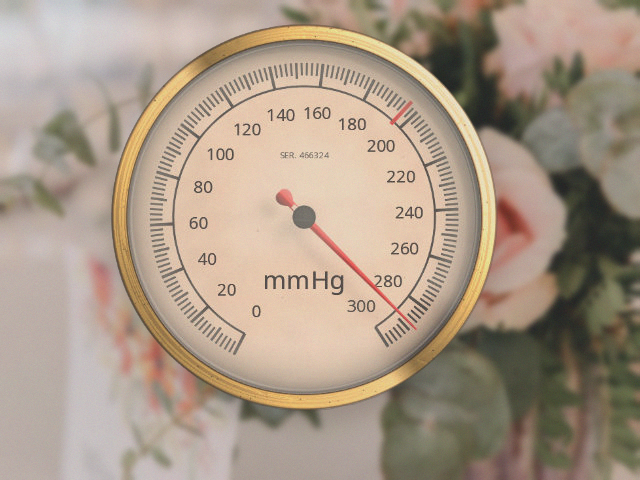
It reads 288,mmHg
